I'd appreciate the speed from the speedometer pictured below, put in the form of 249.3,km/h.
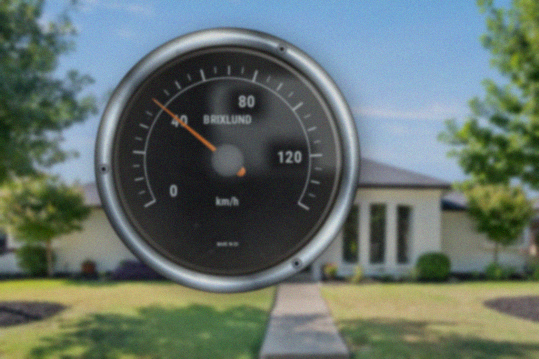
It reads 40,km/h
